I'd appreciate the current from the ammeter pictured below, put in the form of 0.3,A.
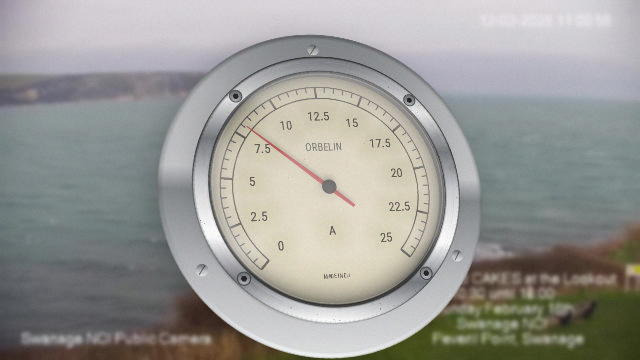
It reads 8,A
